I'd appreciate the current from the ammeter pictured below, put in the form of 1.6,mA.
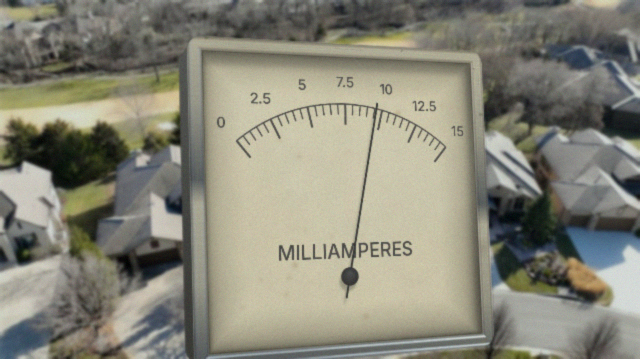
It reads 9.5,mA
